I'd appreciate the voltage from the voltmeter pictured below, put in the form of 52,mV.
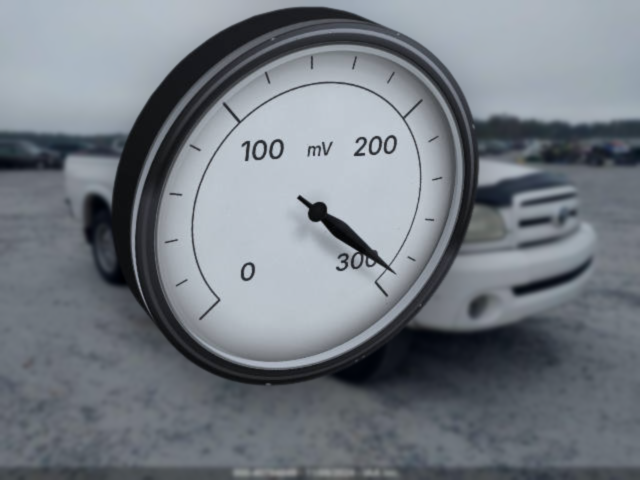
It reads 290,mV
